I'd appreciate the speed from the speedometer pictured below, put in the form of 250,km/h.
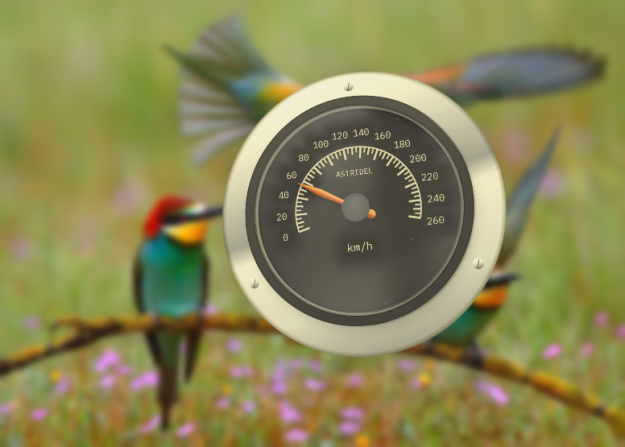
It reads 55,km/h
